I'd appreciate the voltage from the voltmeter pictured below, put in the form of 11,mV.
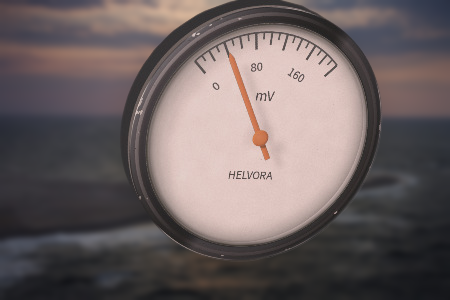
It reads 40,mV
